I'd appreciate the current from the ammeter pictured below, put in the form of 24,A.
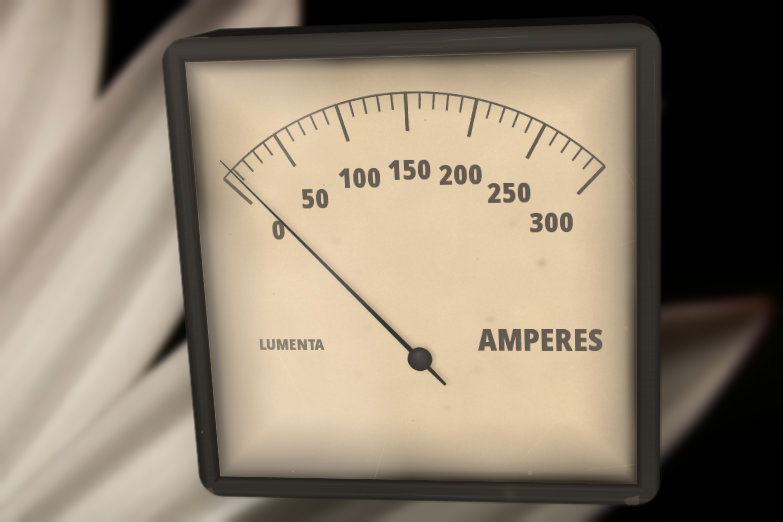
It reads 10,A
